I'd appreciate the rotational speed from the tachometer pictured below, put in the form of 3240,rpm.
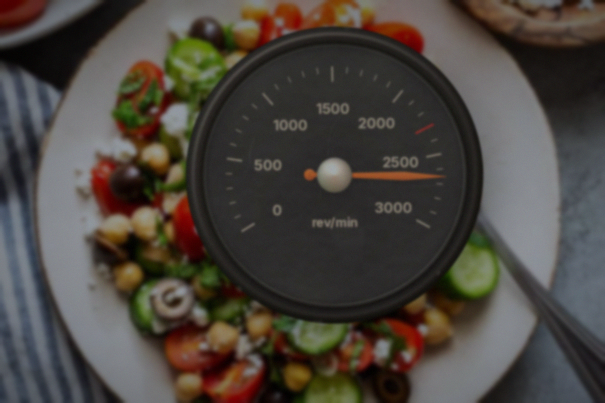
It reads 2650,rpm
